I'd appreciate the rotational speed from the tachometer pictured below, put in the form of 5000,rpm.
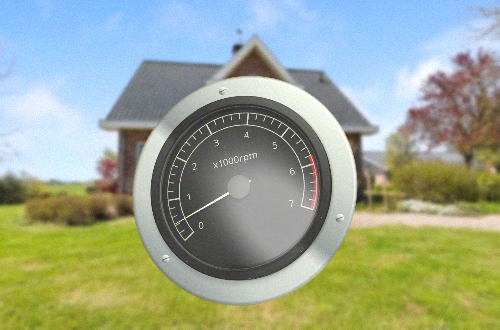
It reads 400,rpm
